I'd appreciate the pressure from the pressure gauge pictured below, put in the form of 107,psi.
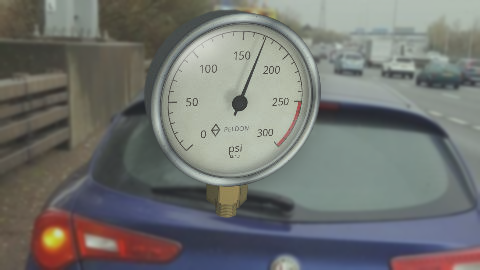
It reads 170,psi
